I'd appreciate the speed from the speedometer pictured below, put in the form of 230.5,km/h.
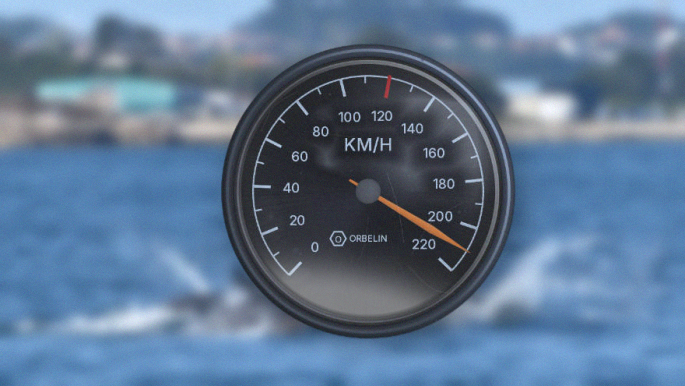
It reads 210,km/h
